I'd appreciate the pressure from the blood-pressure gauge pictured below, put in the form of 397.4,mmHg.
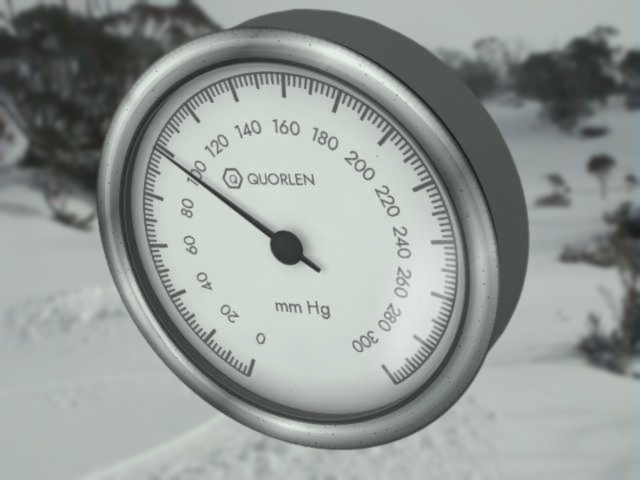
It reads 100,mmHg
